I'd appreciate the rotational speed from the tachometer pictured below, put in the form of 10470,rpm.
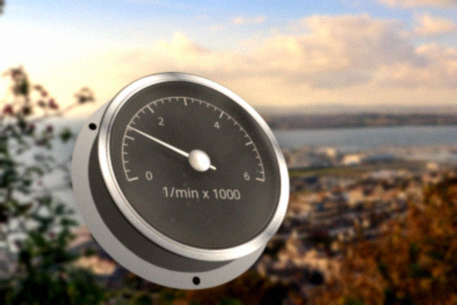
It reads 1200,rpm
